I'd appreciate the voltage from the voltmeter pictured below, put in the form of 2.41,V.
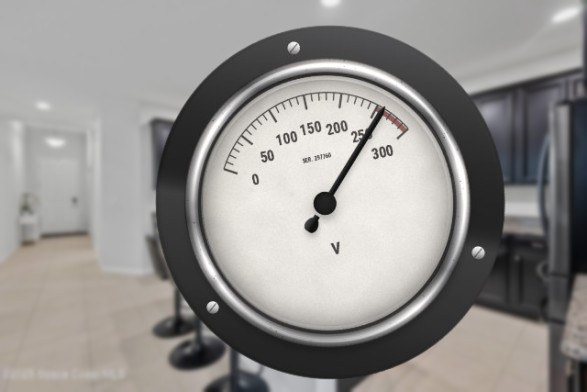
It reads 260,V
